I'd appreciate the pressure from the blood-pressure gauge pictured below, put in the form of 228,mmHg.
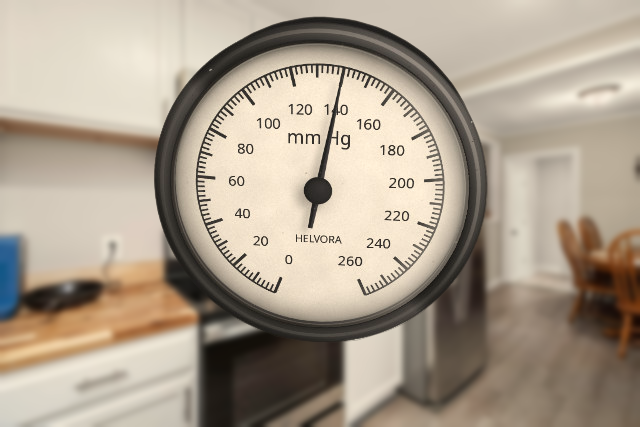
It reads 140,mmHg
